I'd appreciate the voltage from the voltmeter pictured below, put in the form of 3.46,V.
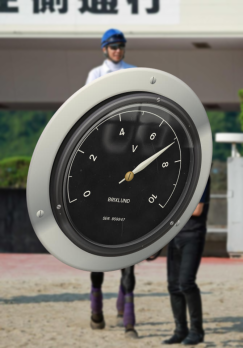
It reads 7,V
